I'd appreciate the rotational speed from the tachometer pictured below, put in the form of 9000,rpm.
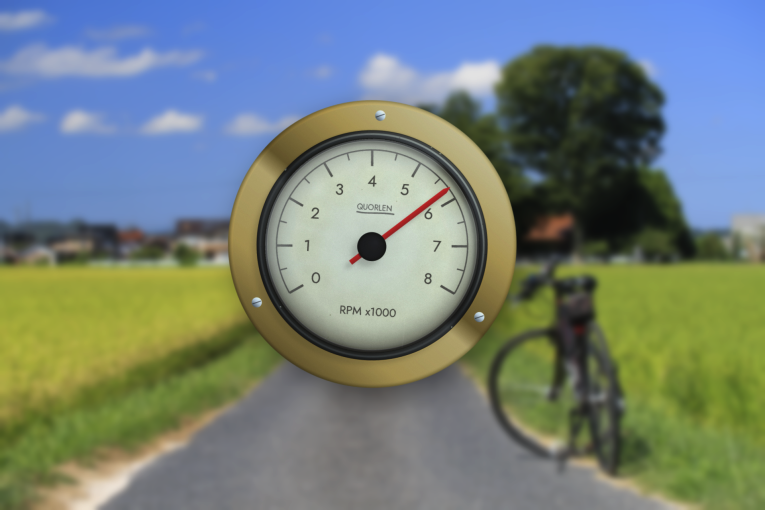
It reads 5750,rpm
